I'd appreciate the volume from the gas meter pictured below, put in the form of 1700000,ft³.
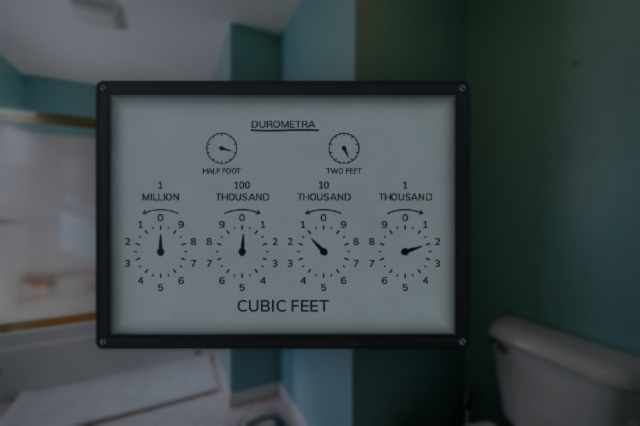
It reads 1200,ft³
